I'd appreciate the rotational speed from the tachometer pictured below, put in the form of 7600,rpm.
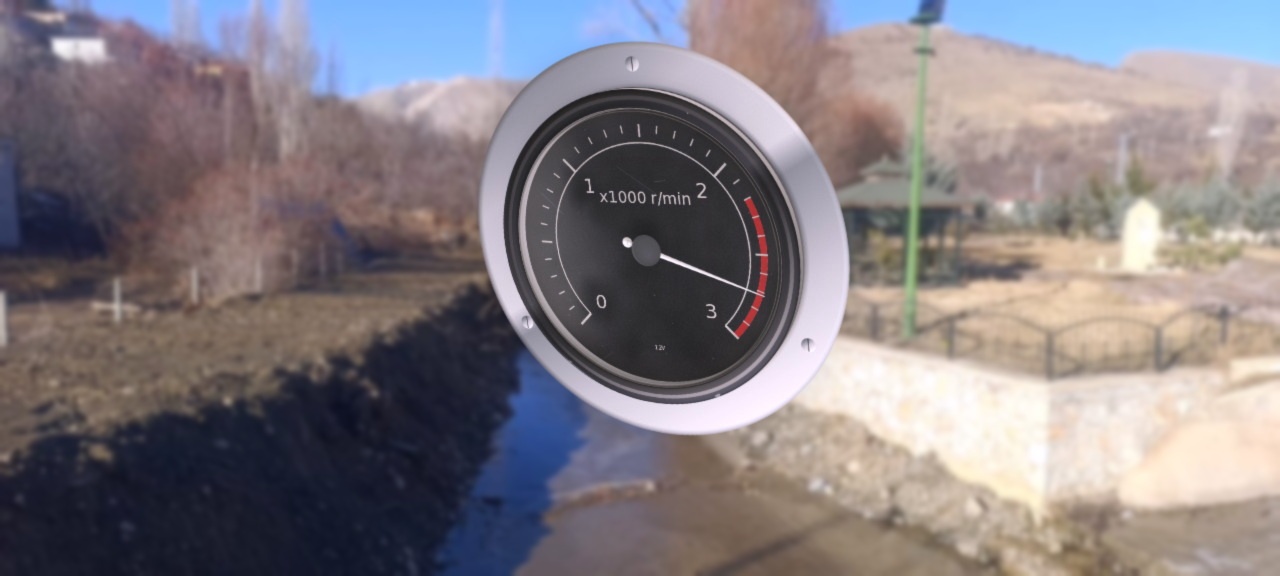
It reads 2700,rpm
